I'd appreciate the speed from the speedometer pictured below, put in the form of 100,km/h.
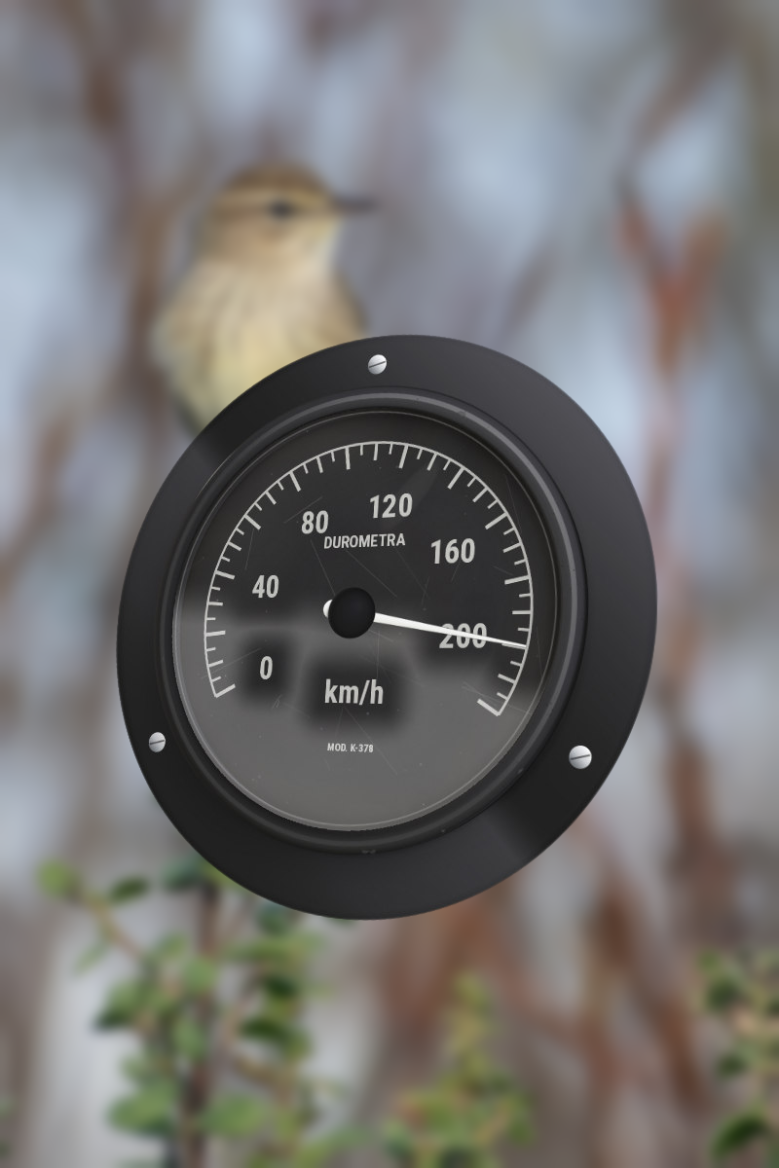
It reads 200,km/h
